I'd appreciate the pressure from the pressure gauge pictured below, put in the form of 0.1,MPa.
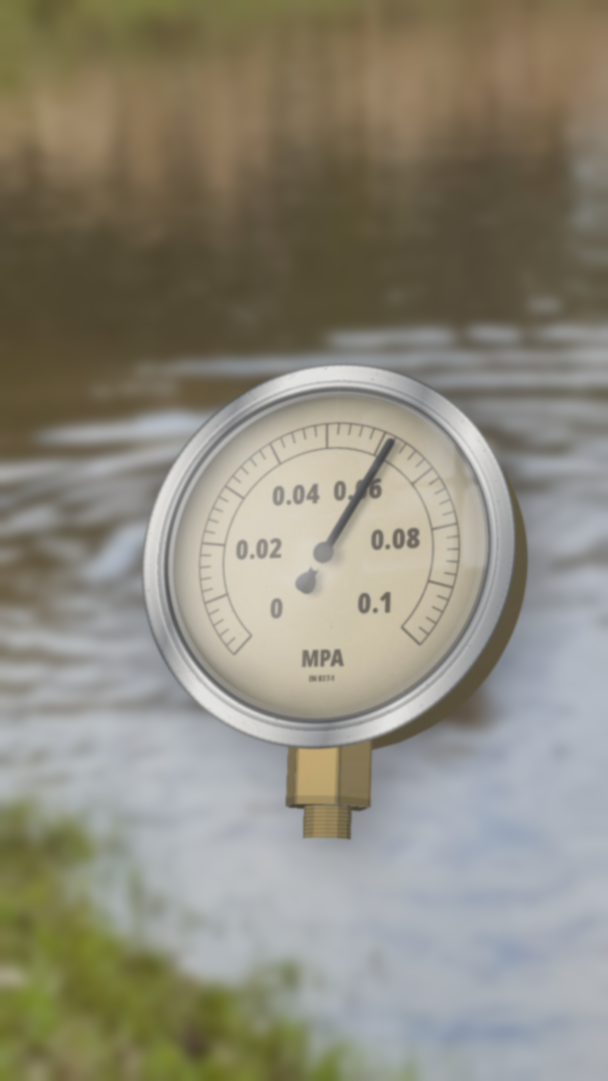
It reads 0.062,MPa
